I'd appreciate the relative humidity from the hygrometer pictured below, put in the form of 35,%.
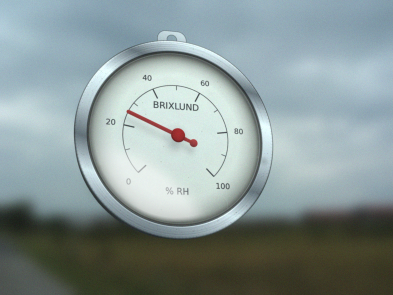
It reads 25,%
